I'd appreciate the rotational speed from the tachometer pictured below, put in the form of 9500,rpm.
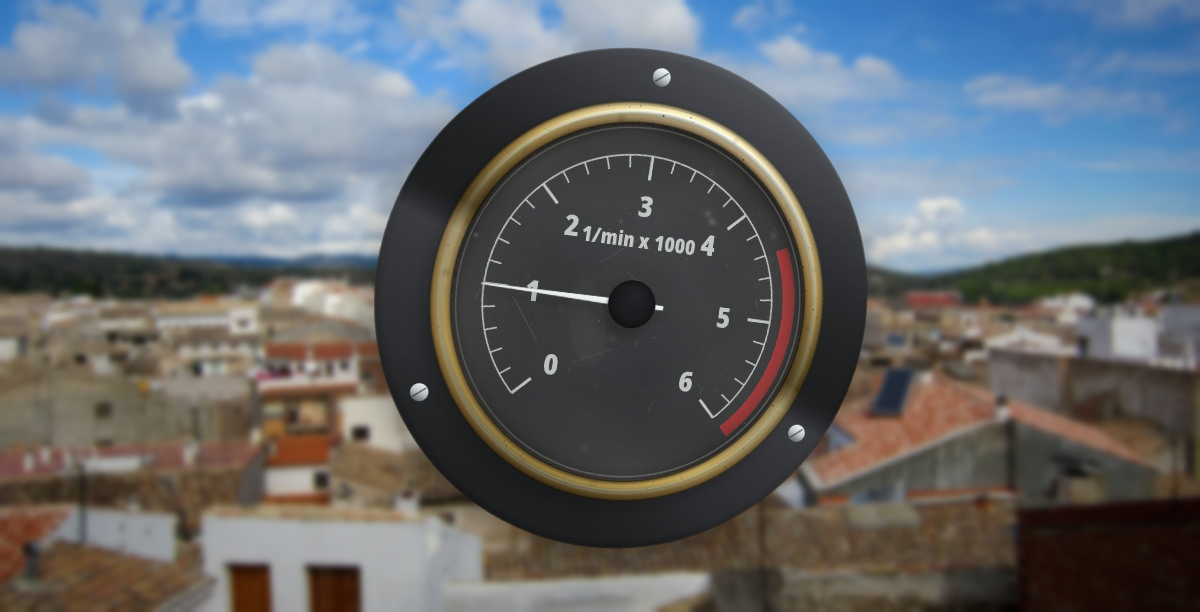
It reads 1000,rpm
